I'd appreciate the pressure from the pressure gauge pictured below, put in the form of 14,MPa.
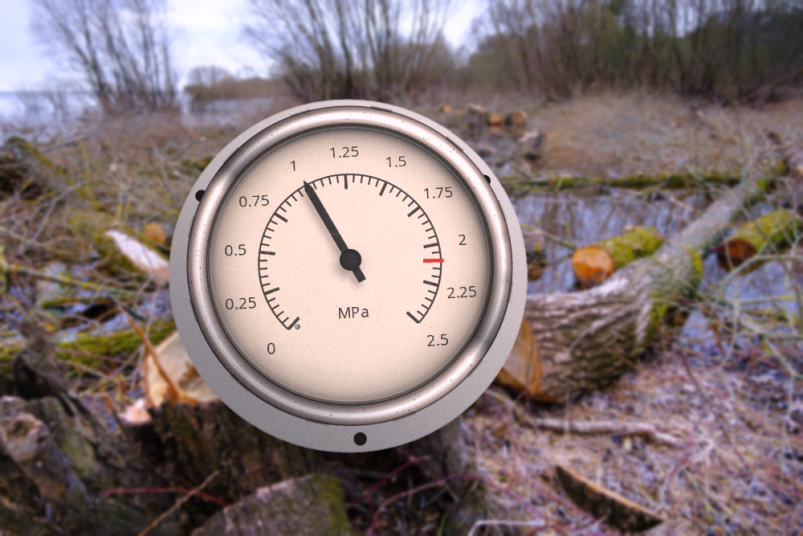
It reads 1,MPa
